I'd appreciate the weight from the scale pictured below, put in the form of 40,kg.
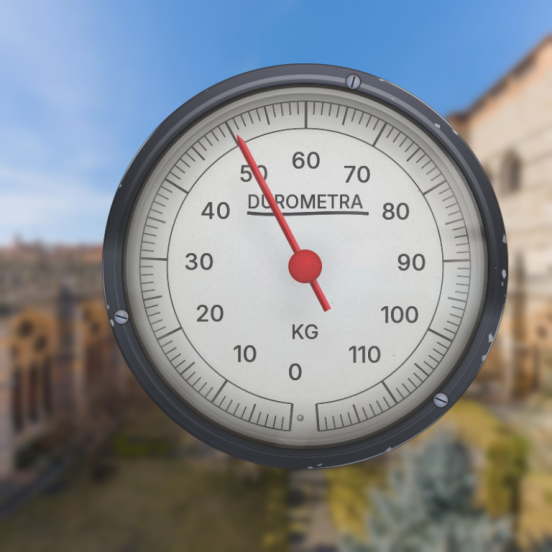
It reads 50.5,kg
